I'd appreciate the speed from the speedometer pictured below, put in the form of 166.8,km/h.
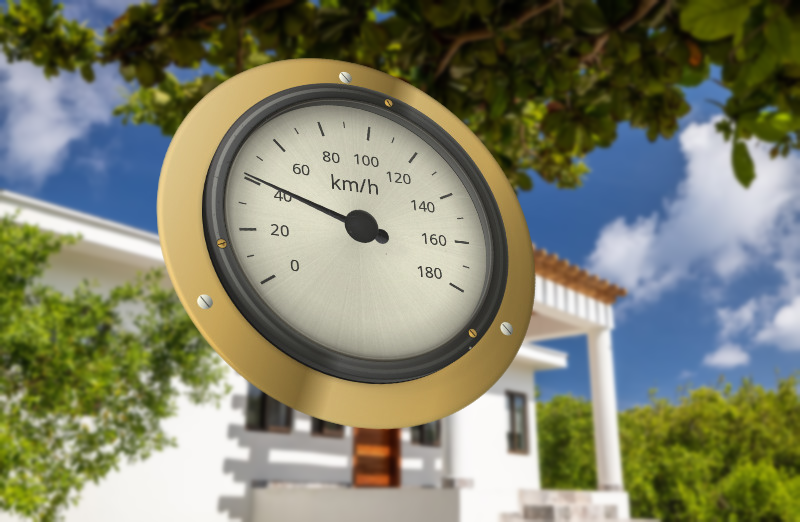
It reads 40,km/h
